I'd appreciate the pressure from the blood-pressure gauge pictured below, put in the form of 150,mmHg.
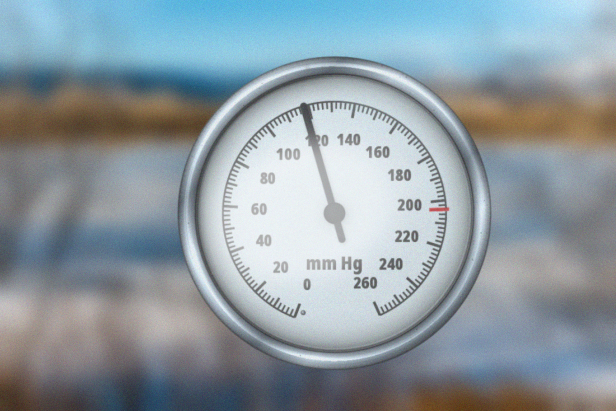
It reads 118,mmHg
